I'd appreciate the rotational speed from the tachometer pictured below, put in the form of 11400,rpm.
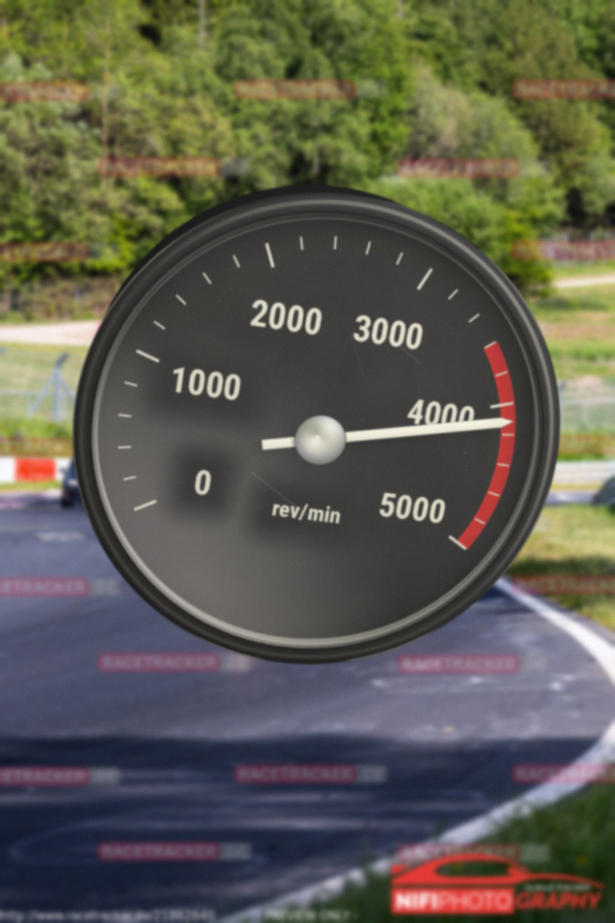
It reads 4100,rpm
